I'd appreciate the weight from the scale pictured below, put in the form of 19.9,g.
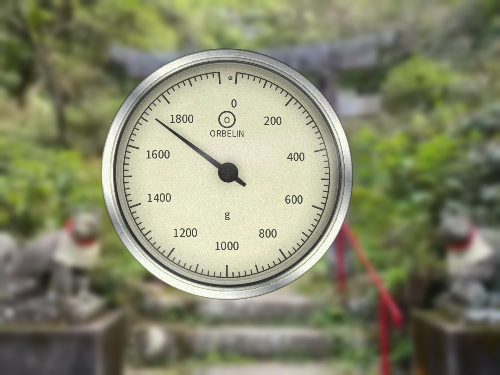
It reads 1720,g
